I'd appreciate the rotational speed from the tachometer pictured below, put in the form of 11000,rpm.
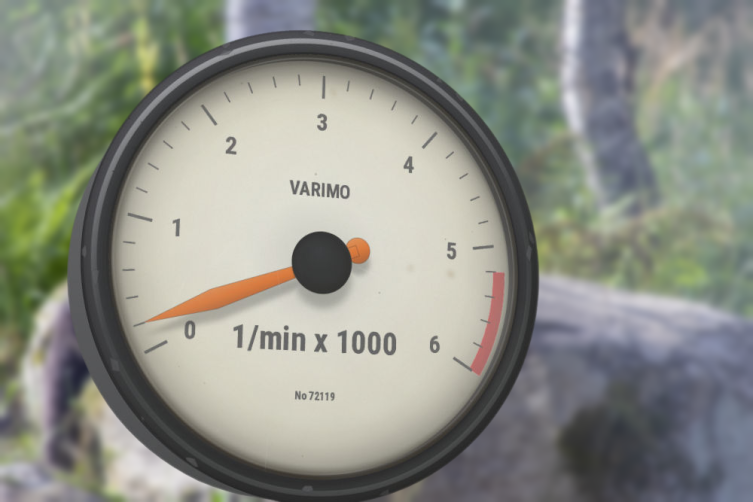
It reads 200,rpm
